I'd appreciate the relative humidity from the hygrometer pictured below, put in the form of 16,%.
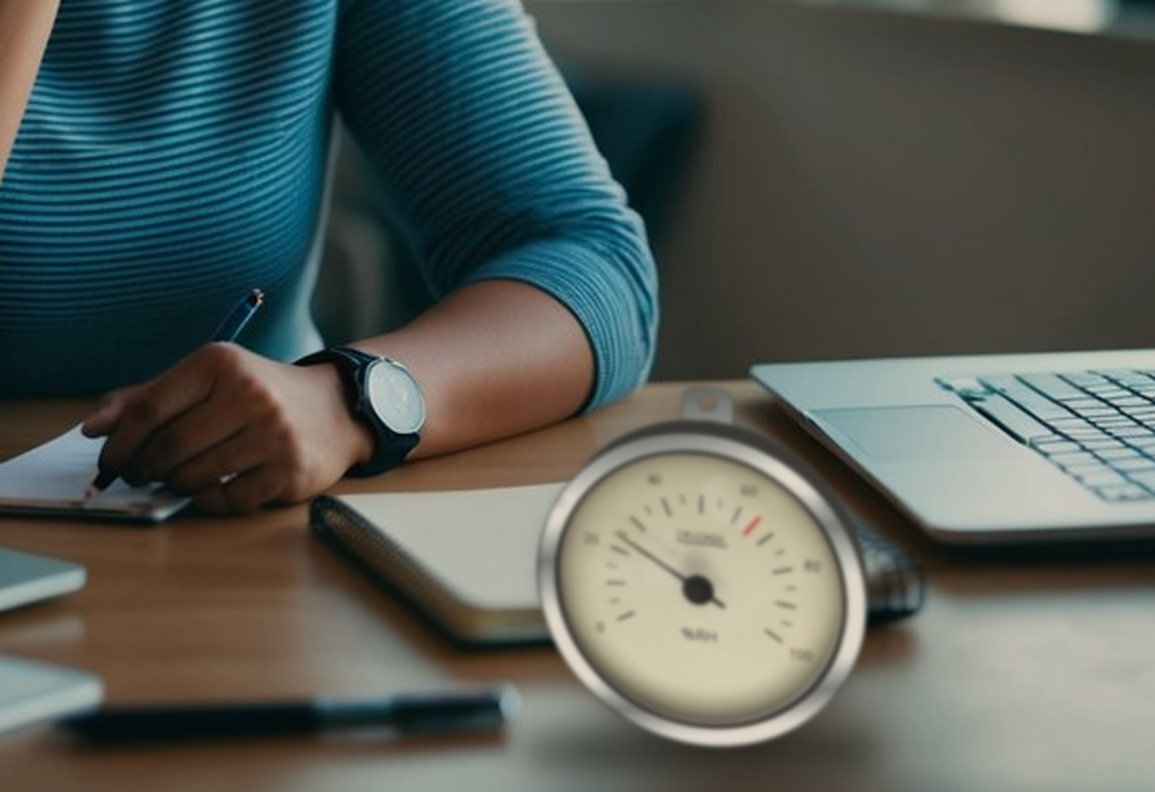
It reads 25,%
